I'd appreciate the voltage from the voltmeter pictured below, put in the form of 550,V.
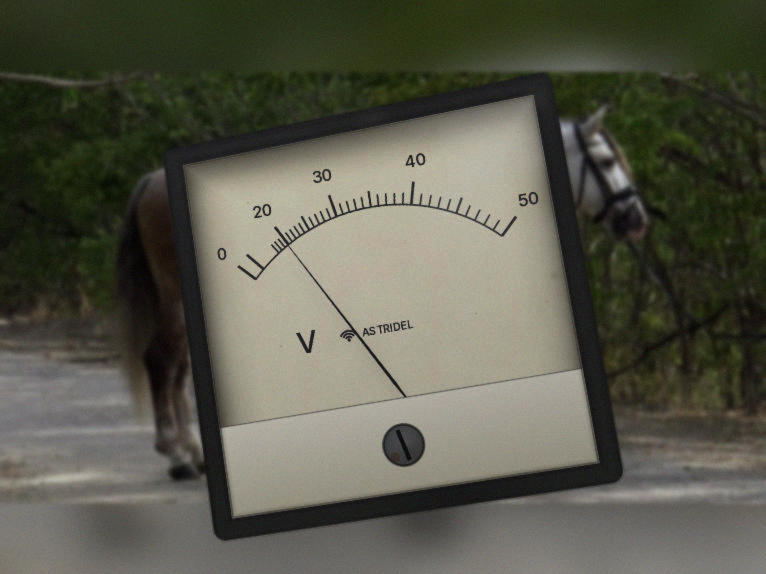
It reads 20,V
